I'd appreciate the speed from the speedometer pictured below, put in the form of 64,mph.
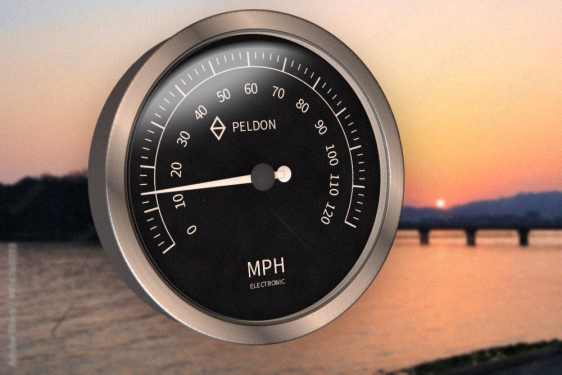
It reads 14,mph
